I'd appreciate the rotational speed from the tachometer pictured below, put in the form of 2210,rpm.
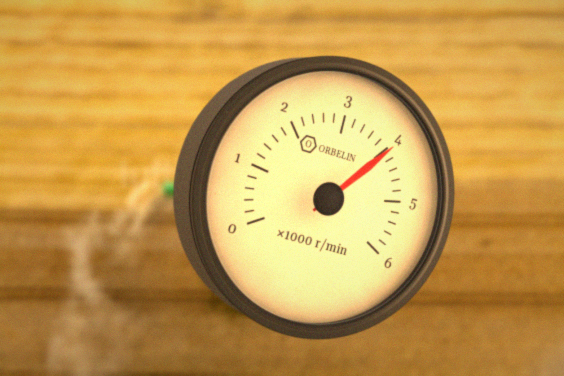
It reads 4000,rpm
